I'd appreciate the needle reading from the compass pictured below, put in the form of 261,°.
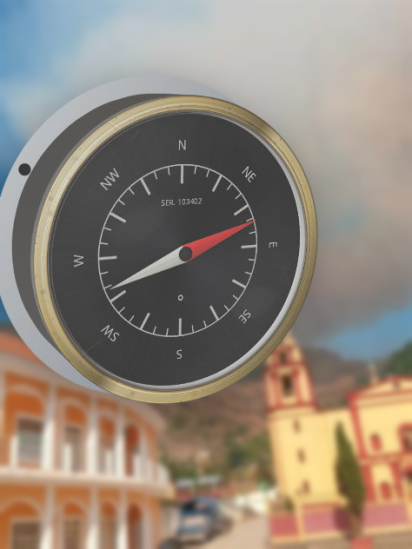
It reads 70,°
